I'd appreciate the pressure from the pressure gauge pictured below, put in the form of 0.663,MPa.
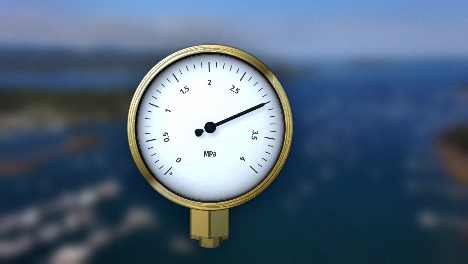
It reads 3,MPa
